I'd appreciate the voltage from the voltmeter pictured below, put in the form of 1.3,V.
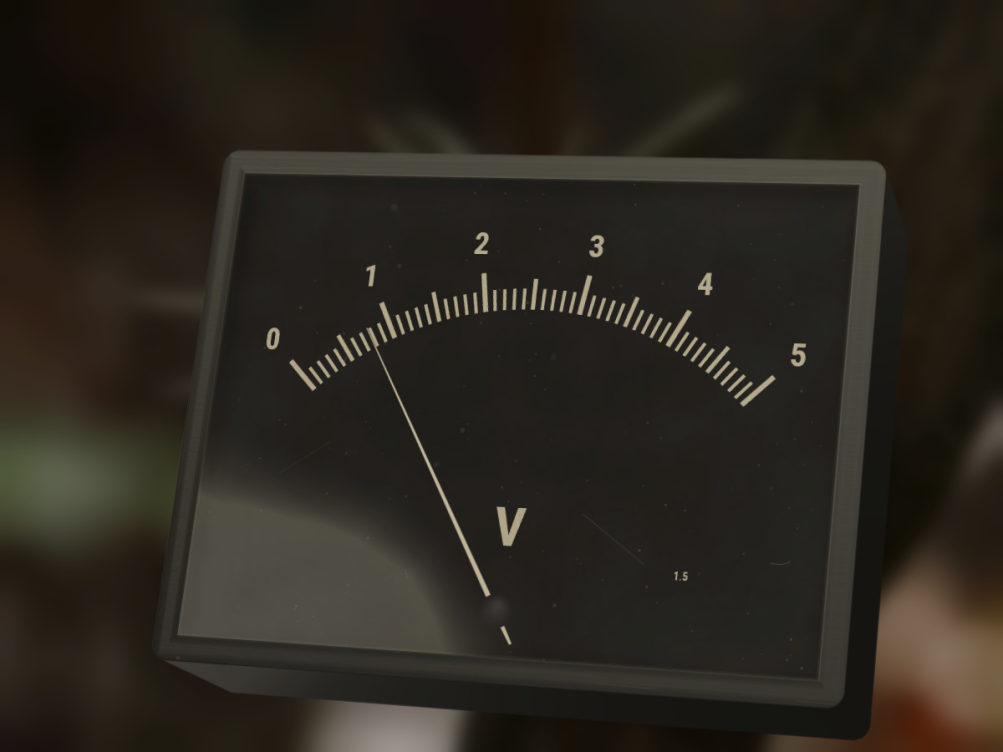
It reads 0.8,V
